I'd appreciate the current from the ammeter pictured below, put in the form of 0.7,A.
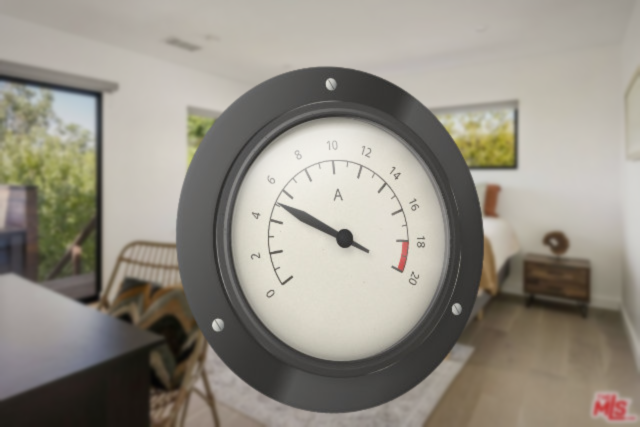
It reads 5,A
